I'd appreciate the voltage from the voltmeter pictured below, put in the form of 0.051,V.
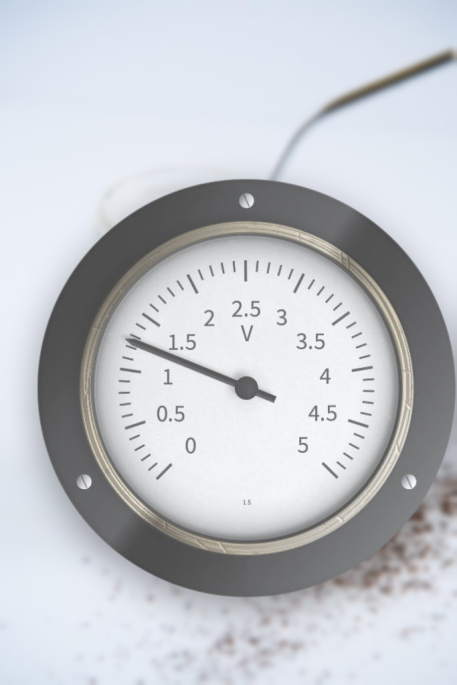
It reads 1.25,V
